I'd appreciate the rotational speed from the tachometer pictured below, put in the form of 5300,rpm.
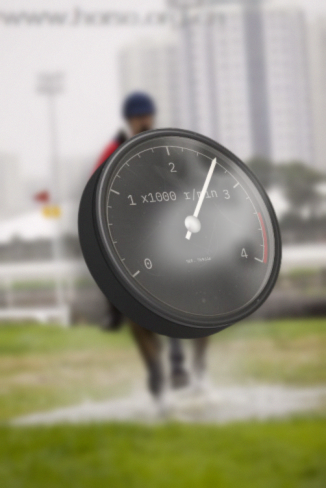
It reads 2600,rpm
